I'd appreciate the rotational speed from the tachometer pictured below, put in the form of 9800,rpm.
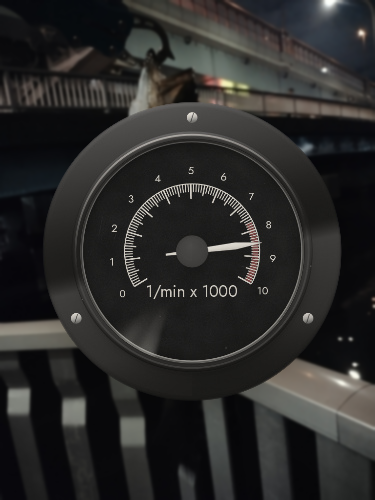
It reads 8500,rpm
